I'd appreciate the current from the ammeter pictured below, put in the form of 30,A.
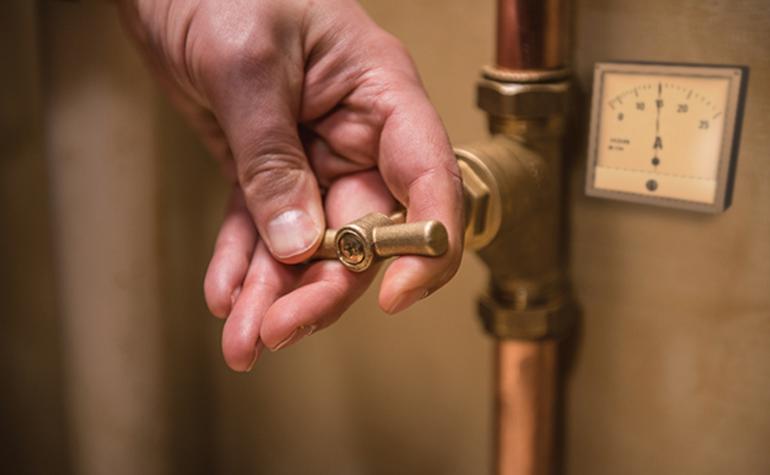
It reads 15,A
